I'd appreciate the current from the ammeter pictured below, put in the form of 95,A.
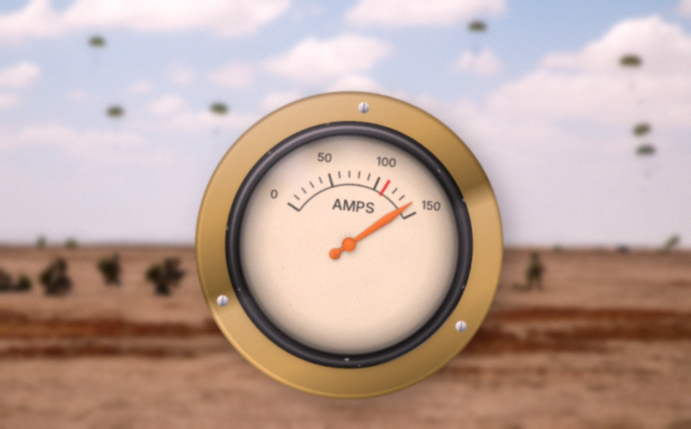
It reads 140,A
